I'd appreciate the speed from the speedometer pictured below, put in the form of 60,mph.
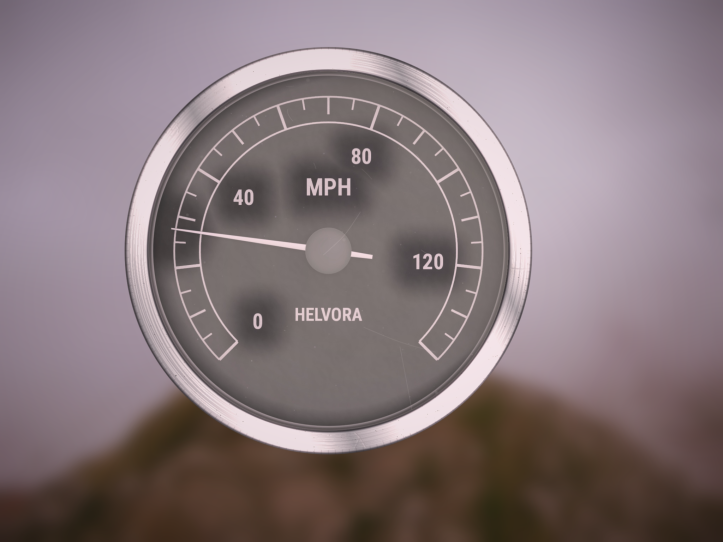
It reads 27.5,mph
